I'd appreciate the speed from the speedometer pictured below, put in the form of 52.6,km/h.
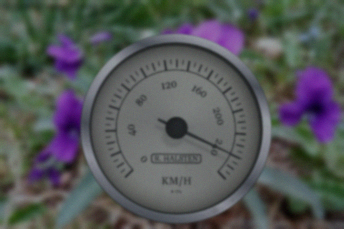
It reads 240,km/h
